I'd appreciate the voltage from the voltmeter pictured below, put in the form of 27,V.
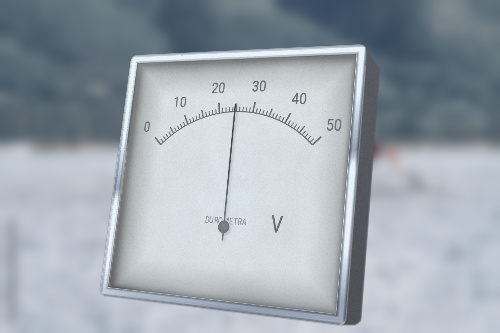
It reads 25,V
